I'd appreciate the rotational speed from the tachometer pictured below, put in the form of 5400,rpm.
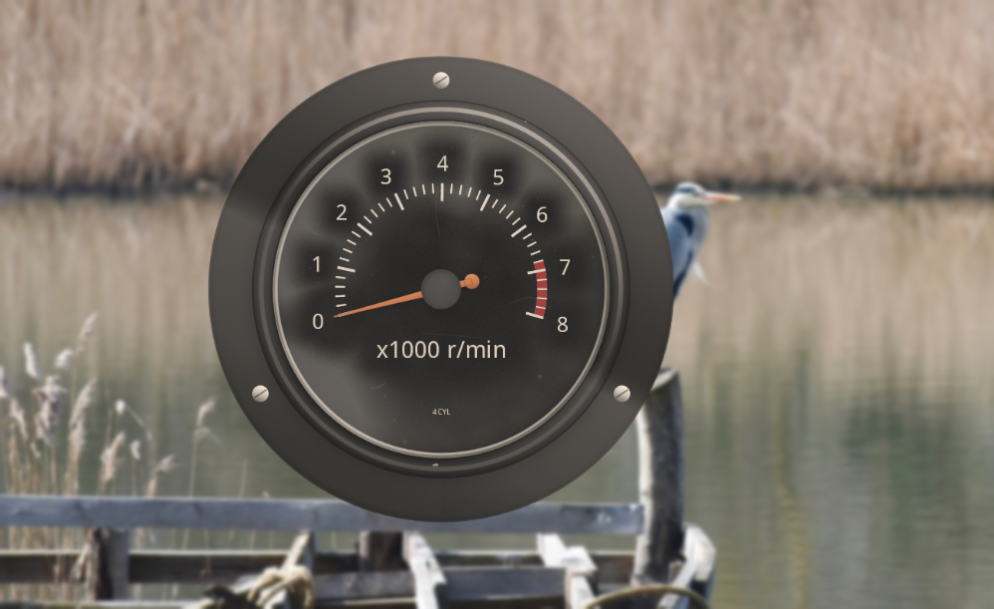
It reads 0,rpm
